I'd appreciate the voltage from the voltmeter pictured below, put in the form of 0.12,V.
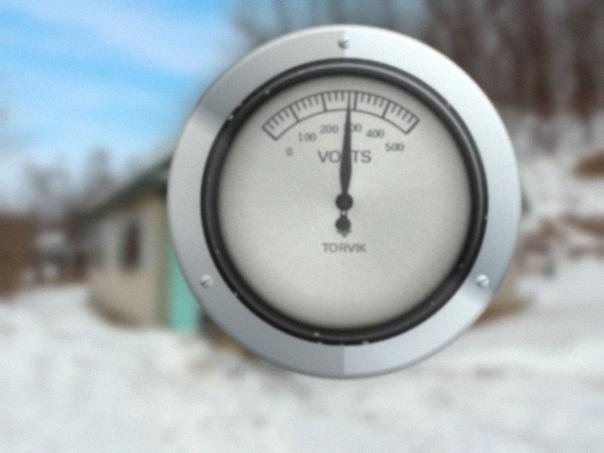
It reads 280,V
